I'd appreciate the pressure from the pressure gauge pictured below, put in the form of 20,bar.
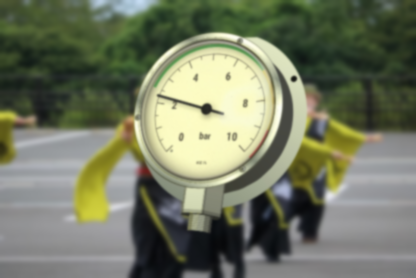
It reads 2.25,bar
